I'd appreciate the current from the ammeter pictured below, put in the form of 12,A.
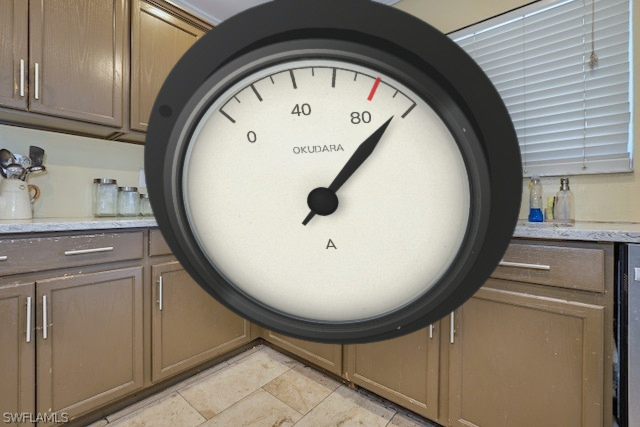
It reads 95,A
